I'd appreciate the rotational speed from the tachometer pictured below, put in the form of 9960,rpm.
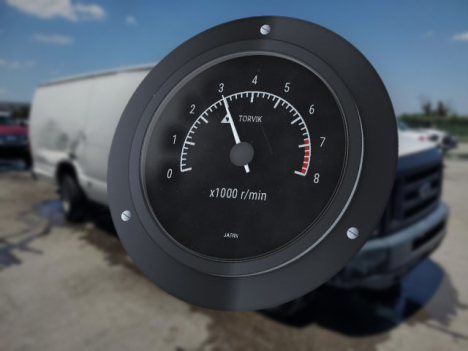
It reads 3000,rpm
